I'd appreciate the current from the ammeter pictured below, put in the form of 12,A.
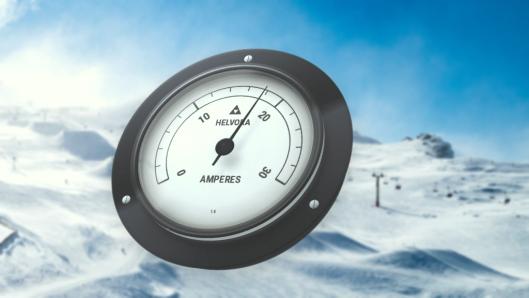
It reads 18,A
